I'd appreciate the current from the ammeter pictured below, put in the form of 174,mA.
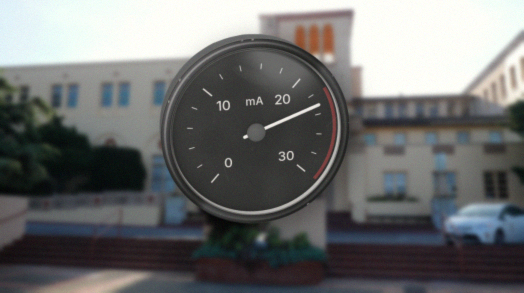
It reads 23,mA
